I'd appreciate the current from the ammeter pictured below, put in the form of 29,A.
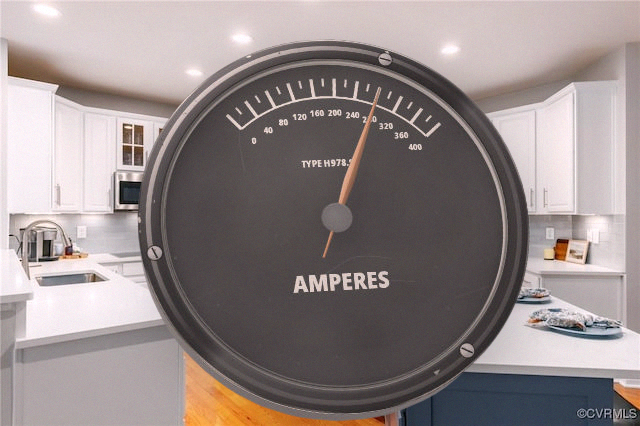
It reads 280,A
